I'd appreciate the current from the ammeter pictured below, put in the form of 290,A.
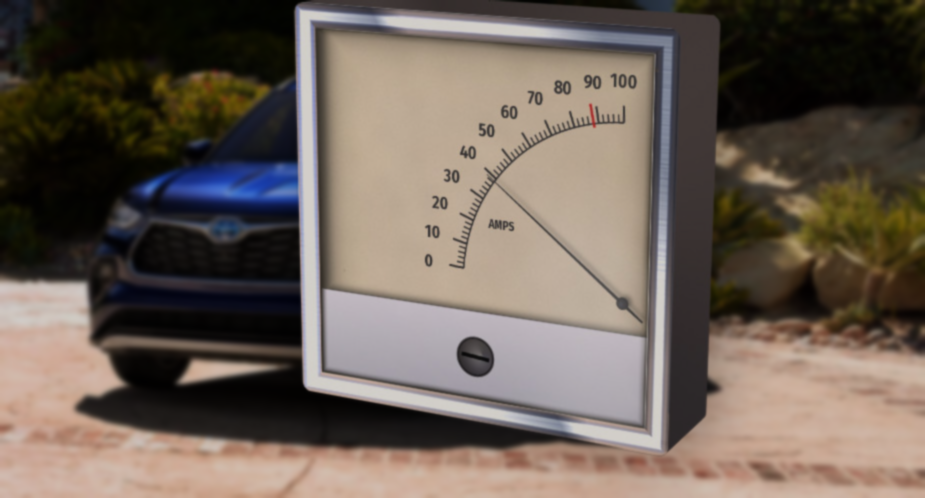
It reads 40,A
